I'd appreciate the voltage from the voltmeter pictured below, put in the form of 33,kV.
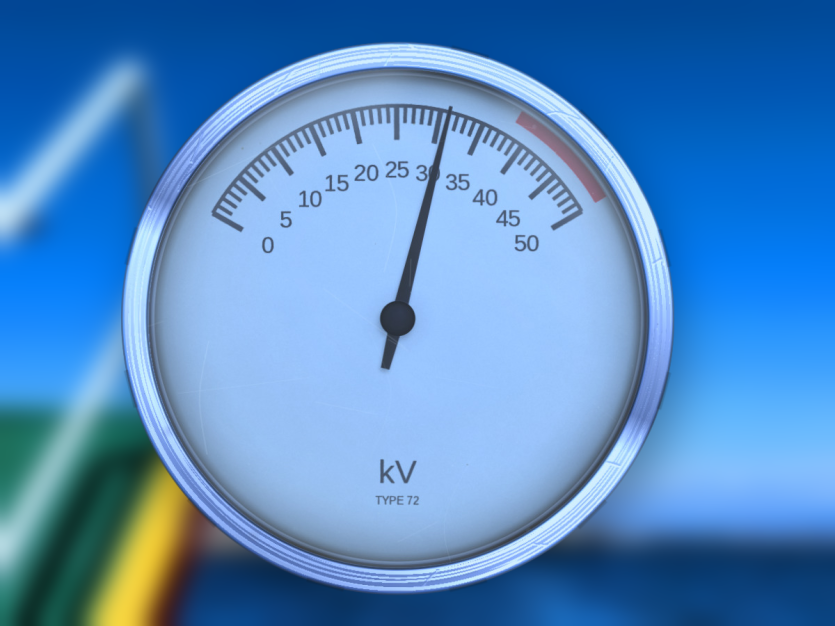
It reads 31,kV
